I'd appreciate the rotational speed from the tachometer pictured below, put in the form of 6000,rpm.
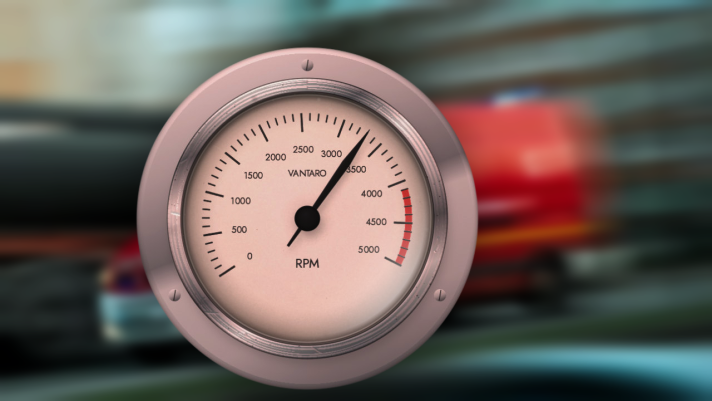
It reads 3300,rpm
